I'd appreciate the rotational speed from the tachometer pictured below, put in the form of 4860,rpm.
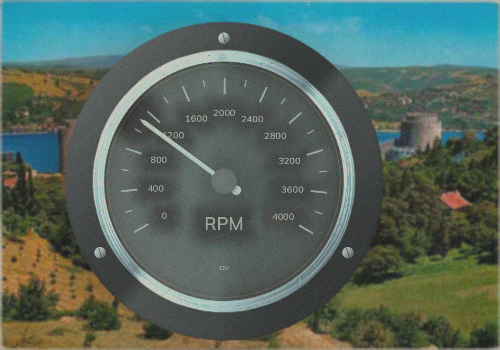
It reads 1100,rpm
